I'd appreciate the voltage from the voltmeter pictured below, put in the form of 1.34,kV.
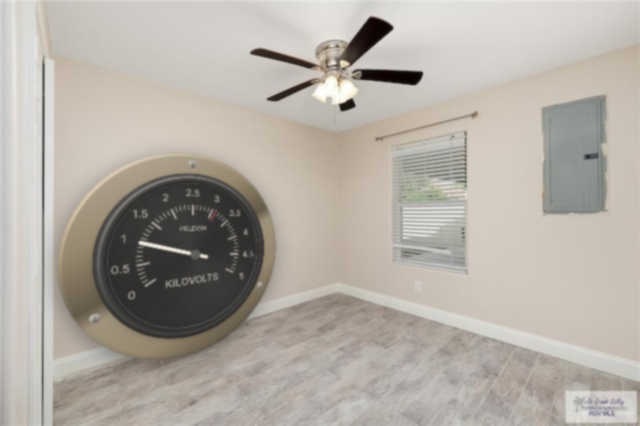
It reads 1,kV
